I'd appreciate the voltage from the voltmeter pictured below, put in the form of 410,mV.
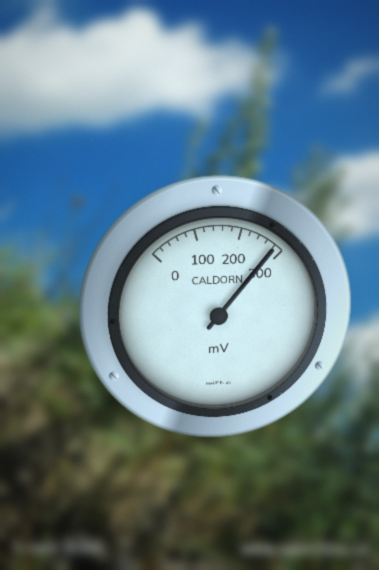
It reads 280,mV
